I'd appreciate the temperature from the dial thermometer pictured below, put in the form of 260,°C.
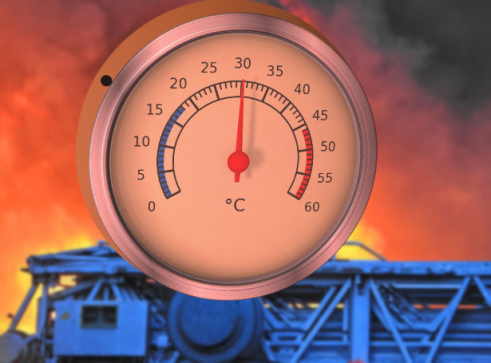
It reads 30,°C
